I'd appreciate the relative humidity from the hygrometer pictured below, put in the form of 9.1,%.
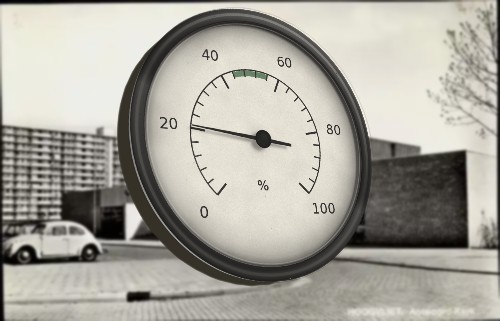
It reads 20,%
